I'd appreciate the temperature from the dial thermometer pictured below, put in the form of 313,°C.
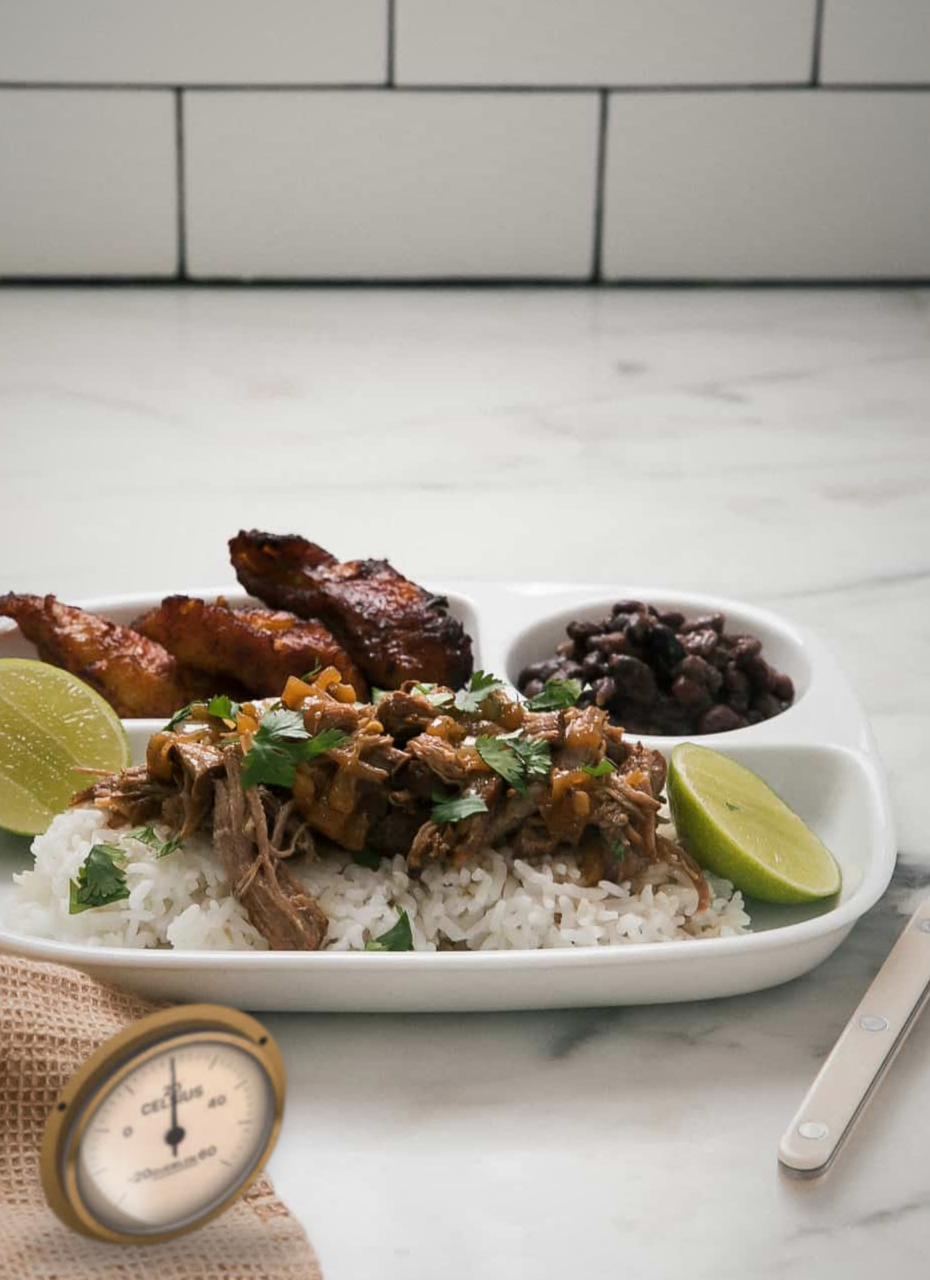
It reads 20,°C
